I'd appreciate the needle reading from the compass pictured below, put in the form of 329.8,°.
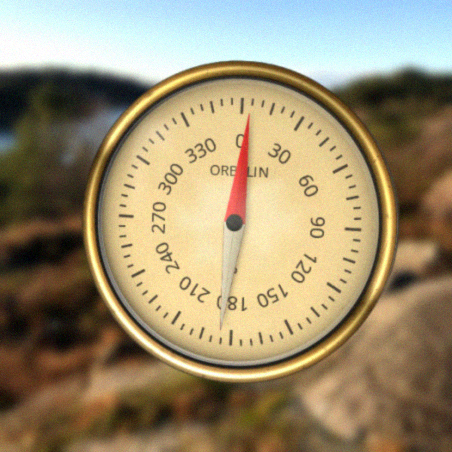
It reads 5,°
